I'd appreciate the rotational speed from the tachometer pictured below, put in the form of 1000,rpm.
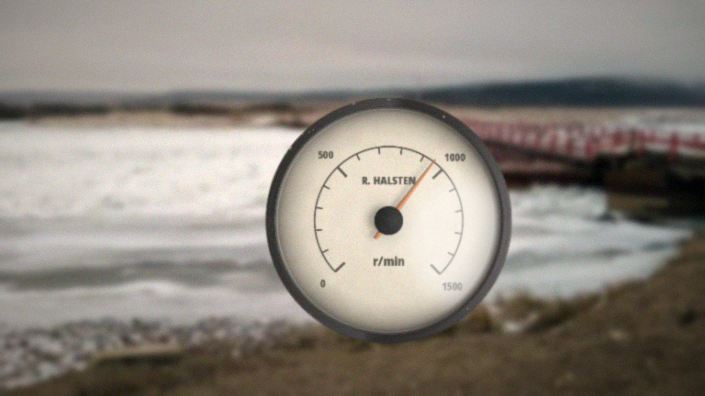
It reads 950,rpm
